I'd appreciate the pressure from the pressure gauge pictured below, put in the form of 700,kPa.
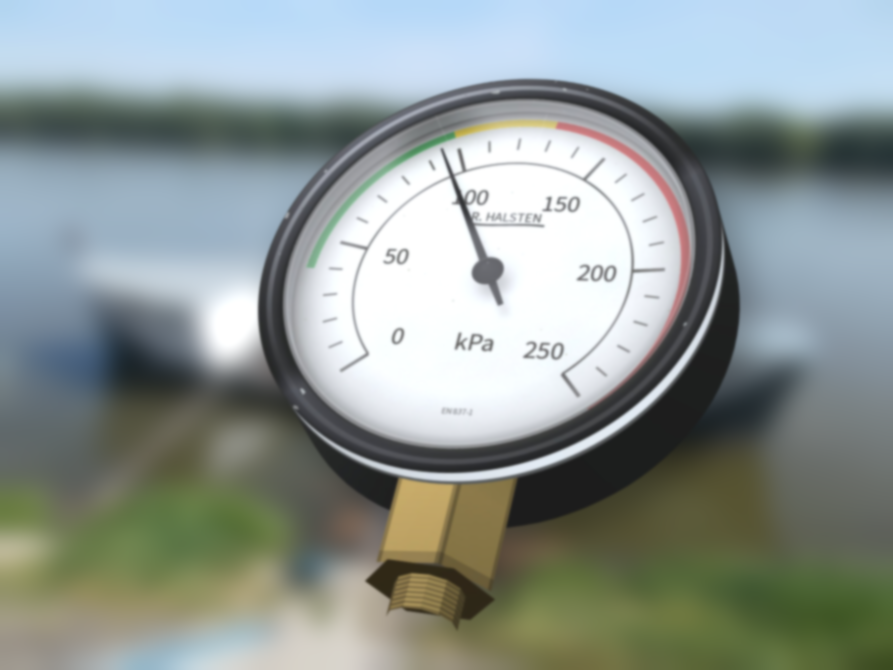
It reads 95,kPa
